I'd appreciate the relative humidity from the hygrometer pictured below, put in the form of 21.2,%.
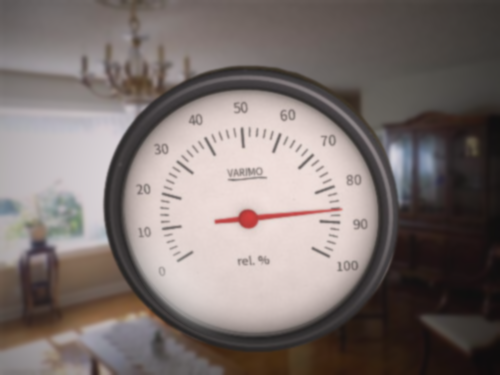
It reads 86,%
